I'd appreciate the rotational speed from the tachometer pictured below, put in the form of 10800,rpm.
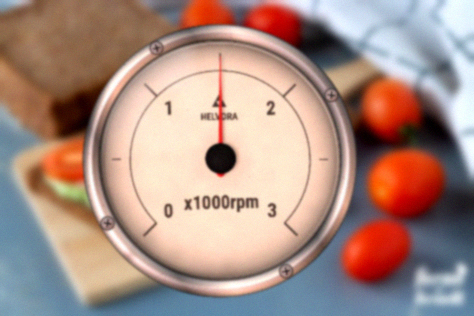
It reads 1500,rpm
